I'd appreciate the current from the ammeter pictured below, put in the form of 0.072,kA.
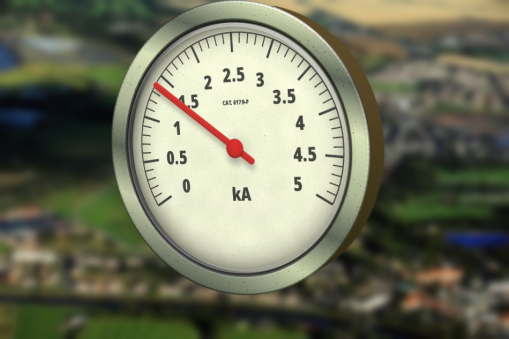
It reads 1.4,kA
